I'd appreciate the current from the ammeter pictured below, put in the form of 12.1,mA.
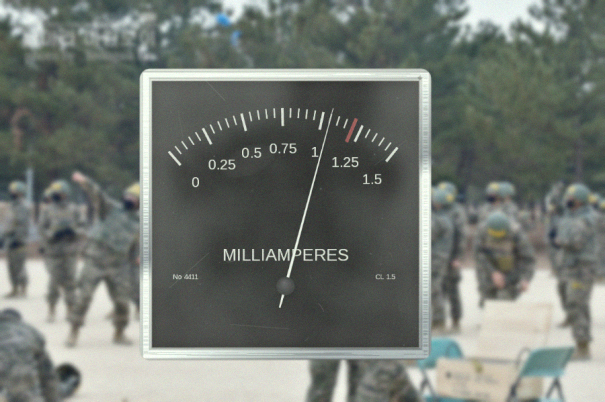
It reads 1.05,mA
